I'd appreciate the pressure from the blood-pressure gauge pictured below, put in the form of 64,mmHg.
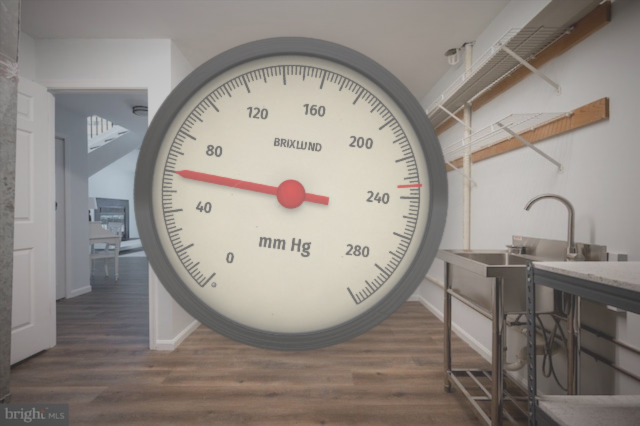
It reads 60,mmHg
